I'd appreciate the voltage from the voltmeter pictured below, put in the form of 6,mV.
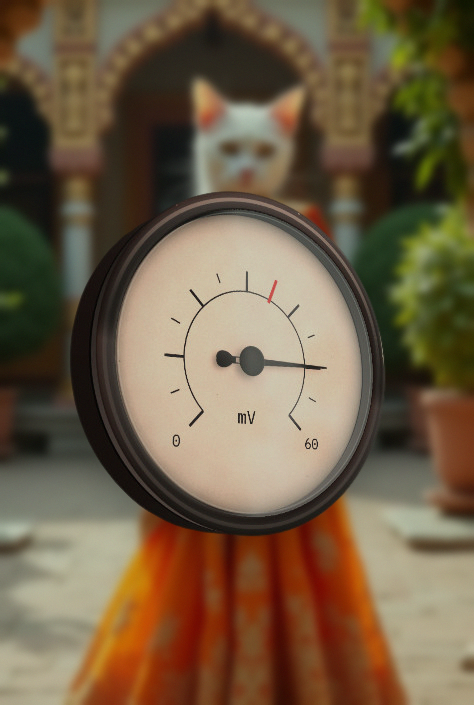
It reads 50,mV
